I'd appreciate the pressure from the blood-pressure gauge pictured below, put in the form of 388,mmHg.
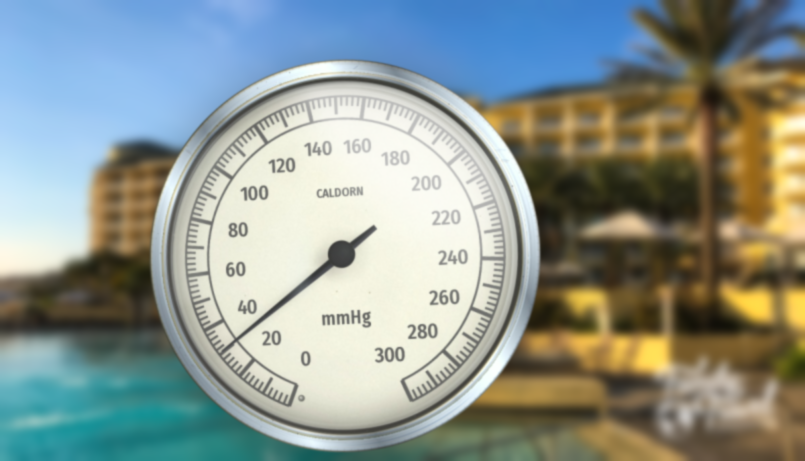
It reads 30,mmHg
